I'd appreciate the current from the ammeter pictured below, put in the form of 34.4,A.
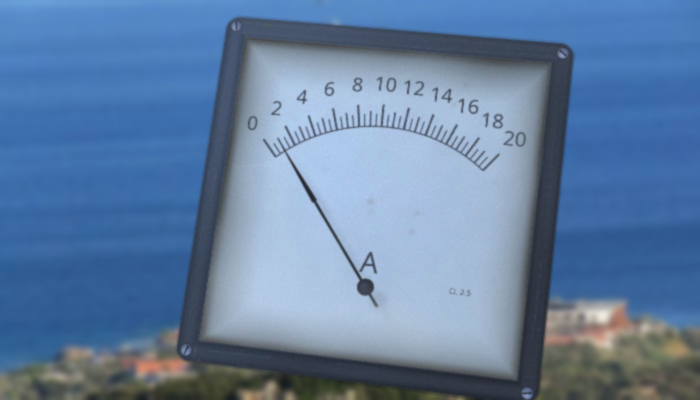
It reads 1,A
